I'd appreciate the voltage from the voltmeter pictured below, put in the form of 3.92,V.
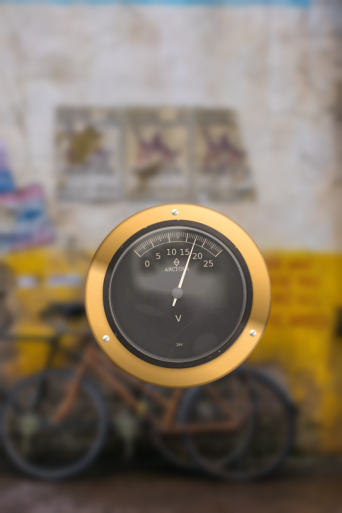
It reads 17.5,V
